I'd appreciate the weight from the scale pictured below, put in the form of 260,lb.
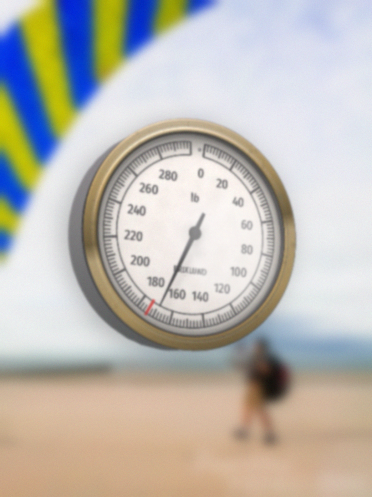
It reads 170,lb
